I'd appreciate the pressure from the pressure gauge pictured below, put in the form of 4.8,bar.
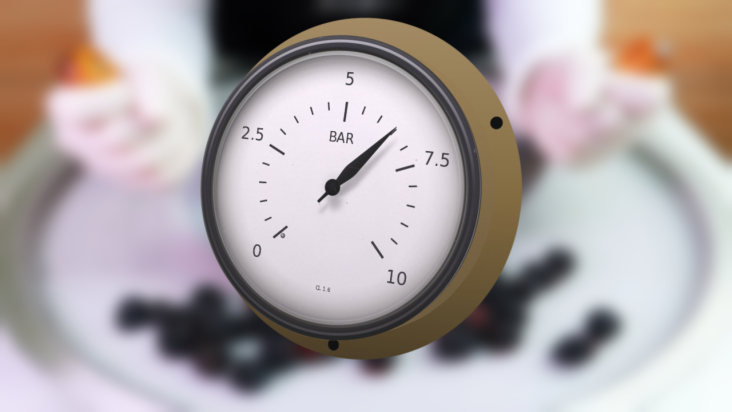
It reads 6.5,bar
